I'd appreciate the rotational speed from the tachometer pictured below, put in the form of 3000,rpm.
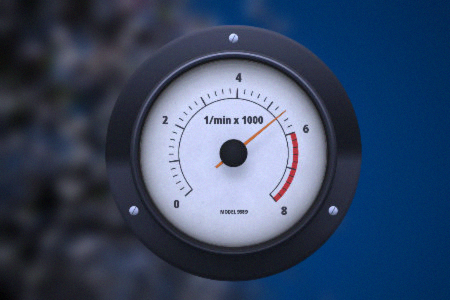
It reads 5400,rpm
